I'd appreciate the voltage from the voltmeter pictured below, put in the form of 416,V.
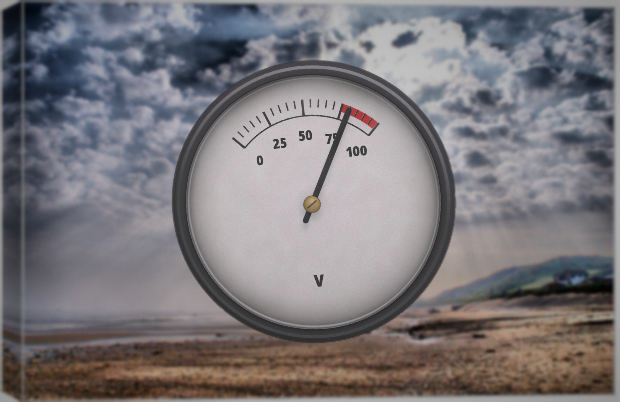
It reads 80,V
